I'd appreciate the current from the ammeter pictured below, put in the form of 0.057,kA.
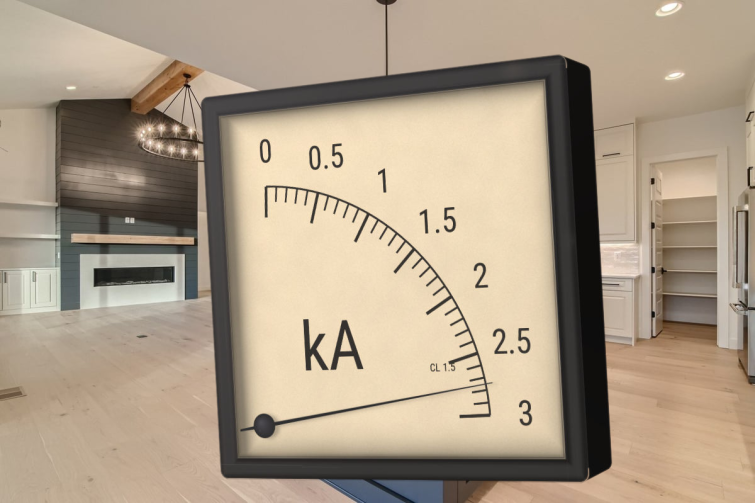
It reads 2.75,kA
